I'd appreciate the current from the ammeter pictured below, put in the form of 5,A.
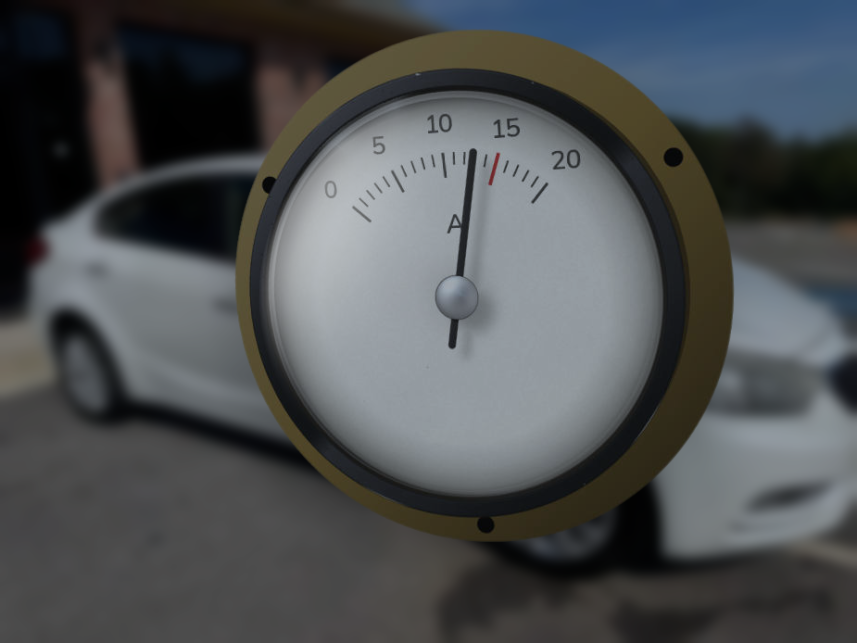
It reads 13,A
